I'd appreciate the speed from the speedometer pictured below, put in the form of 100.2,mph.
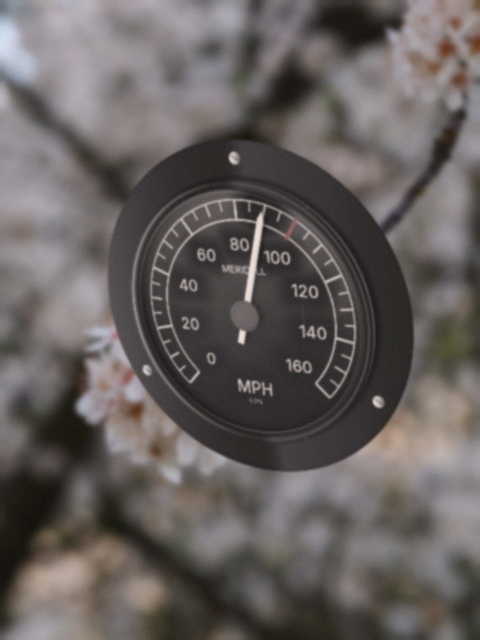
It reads 90,mph
